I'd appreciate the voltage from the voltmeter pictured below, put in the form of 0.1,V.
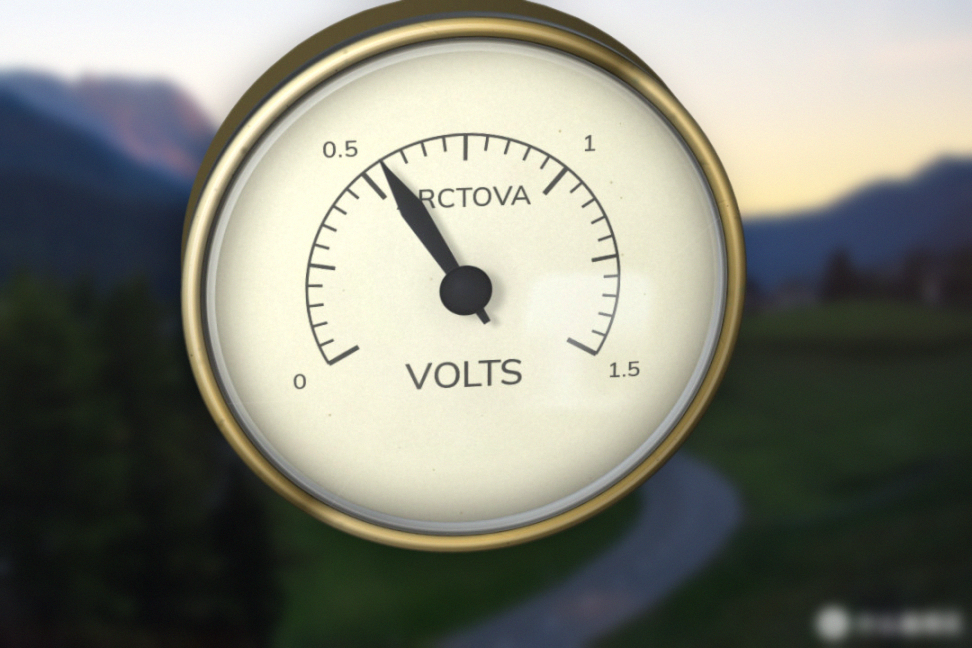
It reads 0.55,V
